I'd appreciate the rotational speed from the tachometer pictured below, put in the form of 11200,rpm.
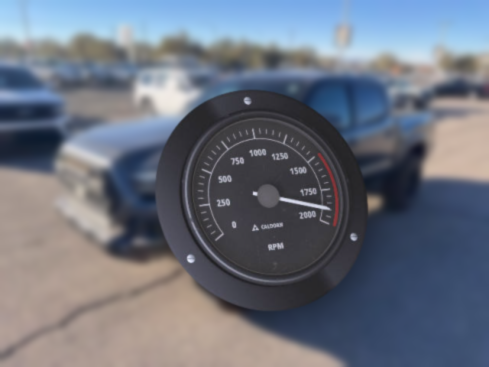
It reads 1900,rpm
